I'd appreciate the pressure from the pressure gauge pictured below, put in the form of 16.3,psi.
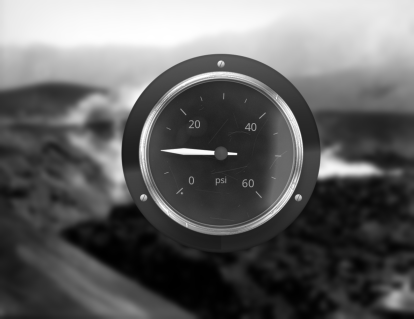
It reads 10,psi
